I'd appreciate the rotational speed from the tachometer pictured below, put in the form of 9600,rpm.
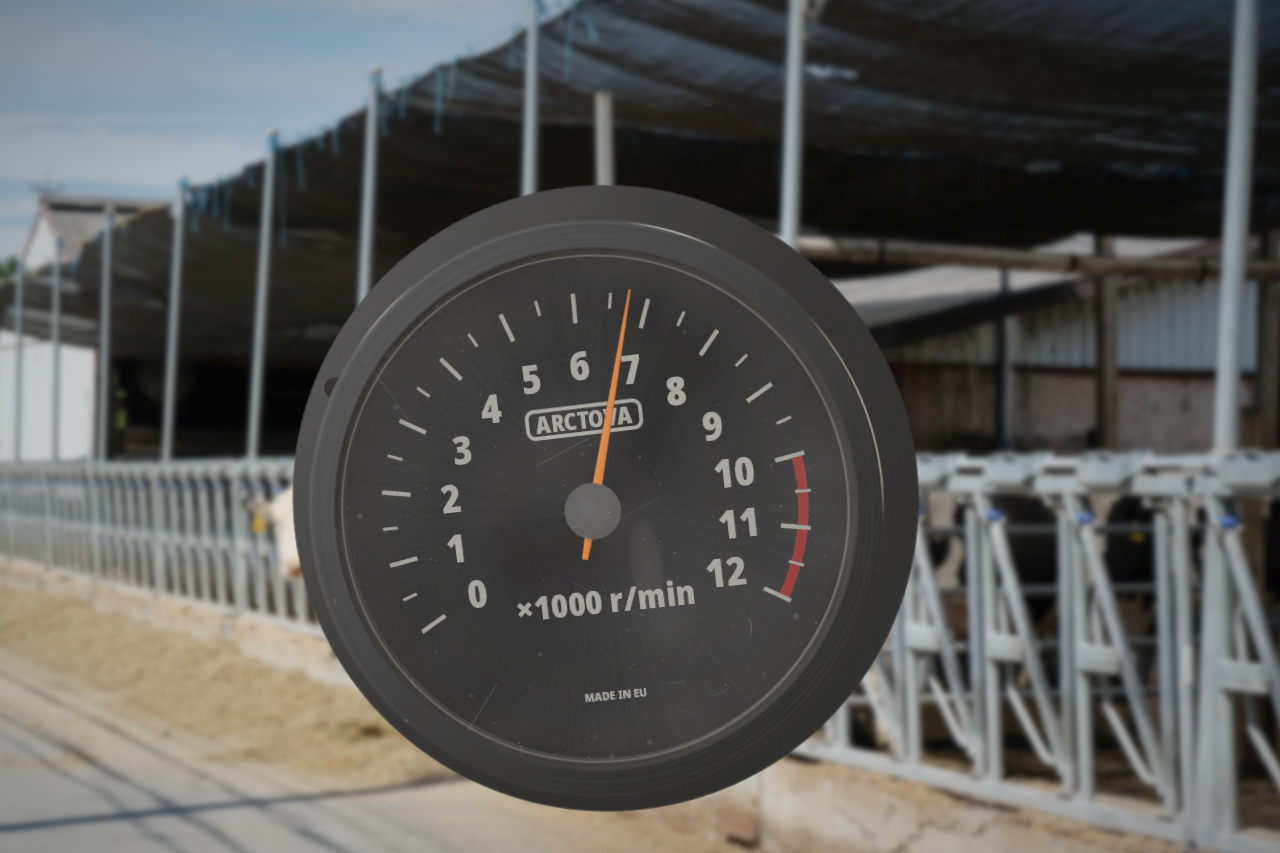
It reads 6750,rpm
